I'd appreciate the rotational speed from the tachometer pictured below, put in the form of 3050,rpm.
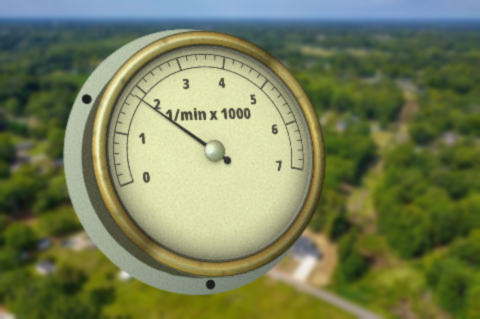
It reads 1800,rpm
